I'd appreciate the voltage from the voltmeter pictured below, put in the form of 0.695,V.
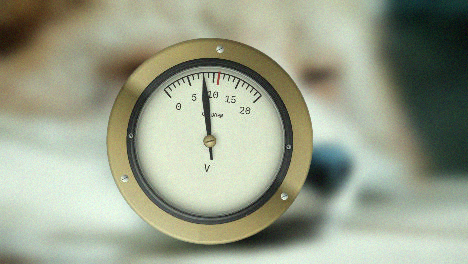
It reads 8,V
